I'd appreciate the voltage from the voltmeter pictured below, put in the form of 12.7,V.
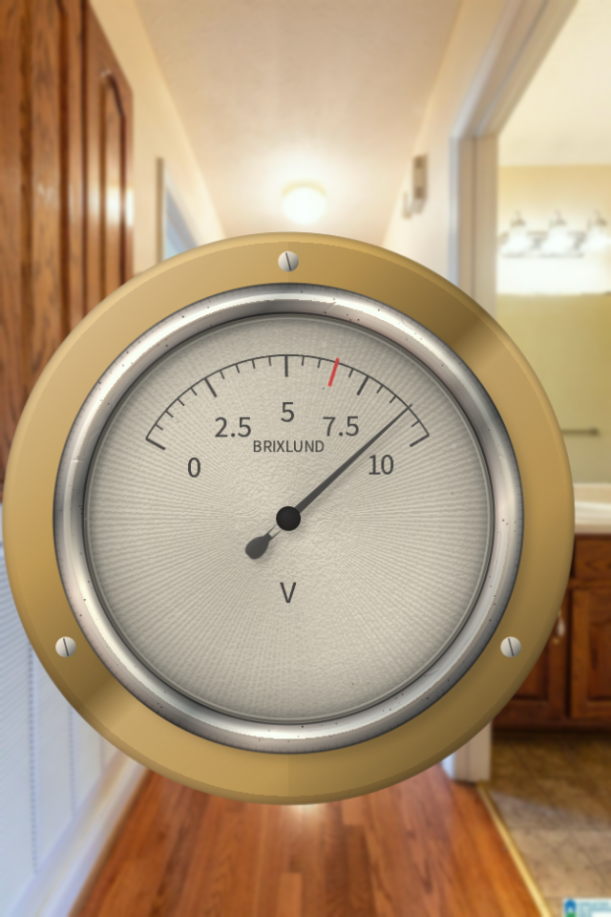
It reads 9,V
